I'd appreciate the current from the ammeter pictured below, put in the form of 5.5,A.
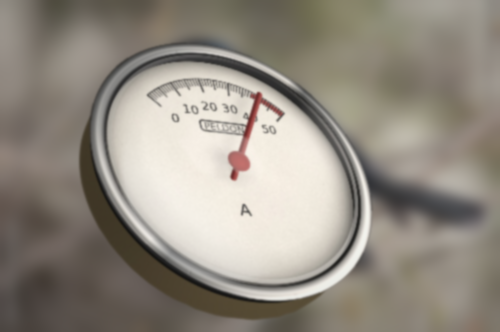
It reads 40,A
